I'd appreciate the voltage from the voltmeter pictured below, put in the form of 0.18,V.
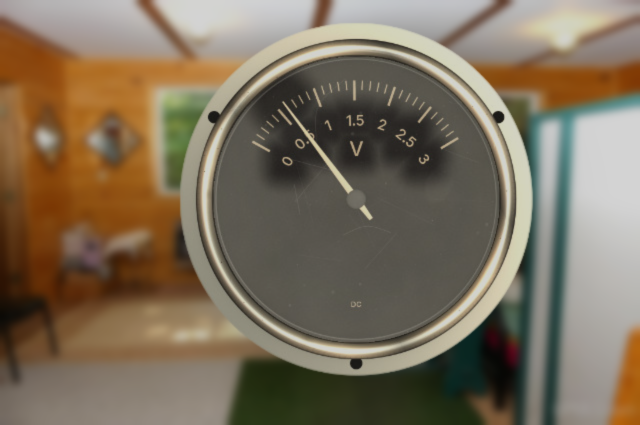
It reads 0.6,V
